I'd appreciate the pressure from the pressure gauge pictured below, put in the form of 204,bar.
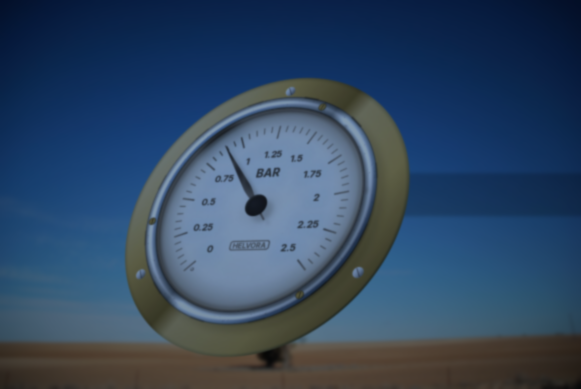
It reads 0.9,bar
